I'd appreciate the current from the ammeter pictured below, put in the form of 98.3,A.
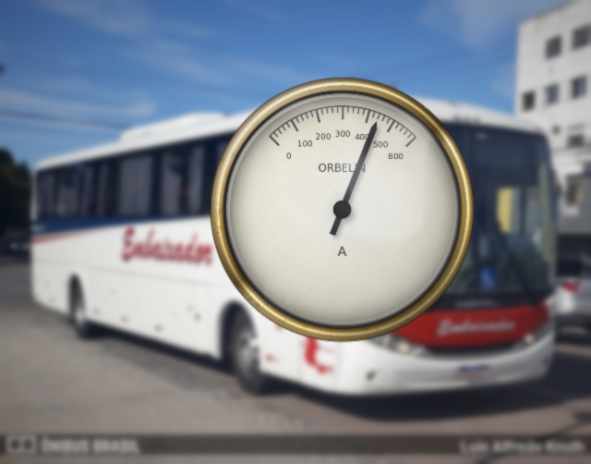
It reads 440,A
